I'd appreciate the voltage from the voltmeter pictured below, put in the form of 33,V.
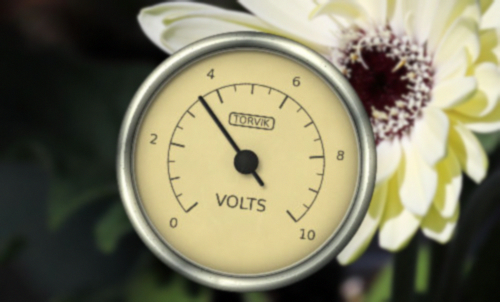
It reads 3.5,V
